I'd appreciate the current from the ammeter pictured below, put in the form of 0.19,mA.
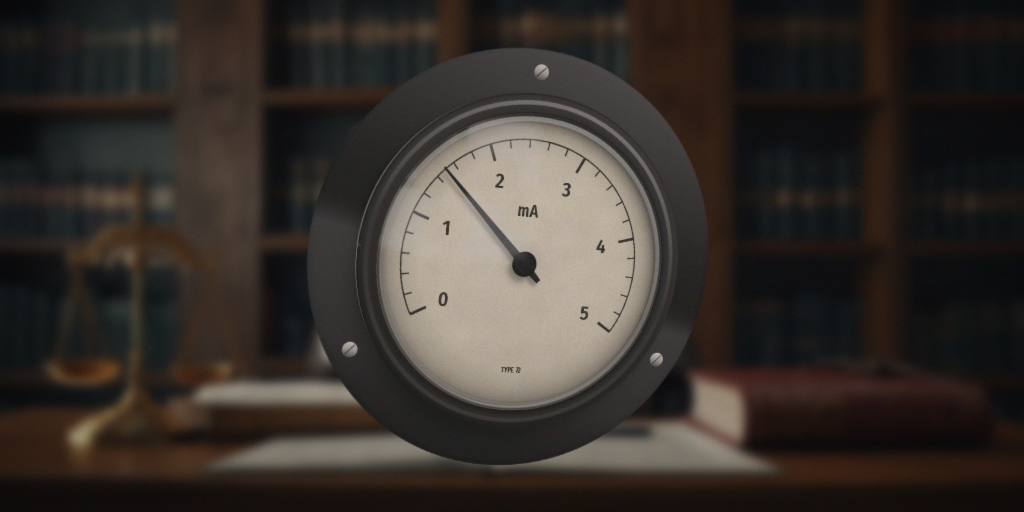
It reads 1.5,mA
